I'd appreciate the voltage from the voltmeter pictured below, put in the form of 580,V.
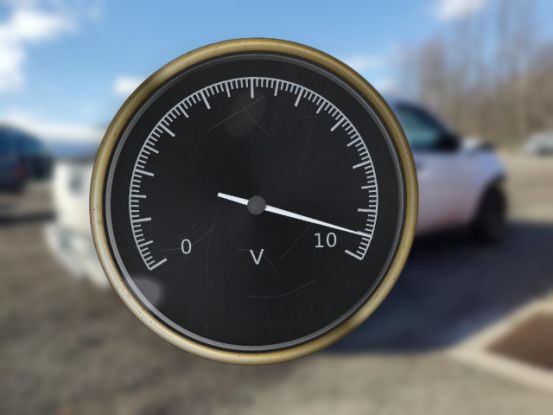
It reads 9.5,V
